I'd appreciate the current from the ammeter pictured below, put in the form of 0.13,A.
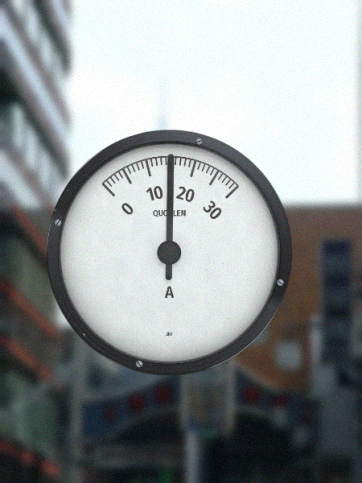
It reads 15,A
